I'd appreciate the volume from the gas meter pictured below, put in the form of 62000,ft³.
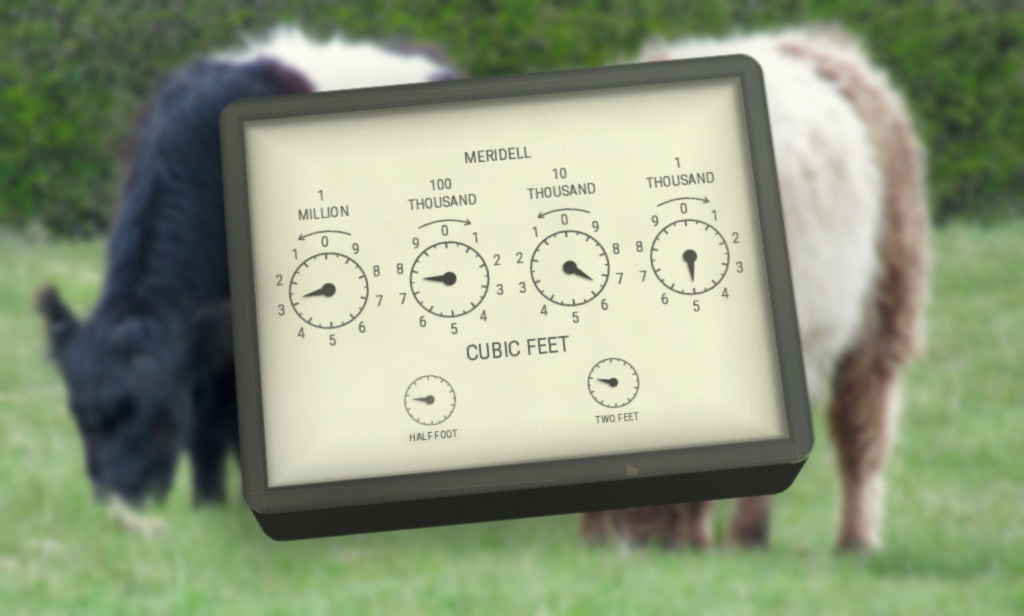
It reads 276500,ft³
